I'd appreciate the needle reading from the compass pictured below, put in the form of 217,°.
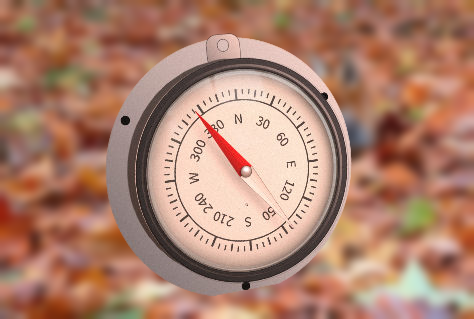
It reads 325,°
